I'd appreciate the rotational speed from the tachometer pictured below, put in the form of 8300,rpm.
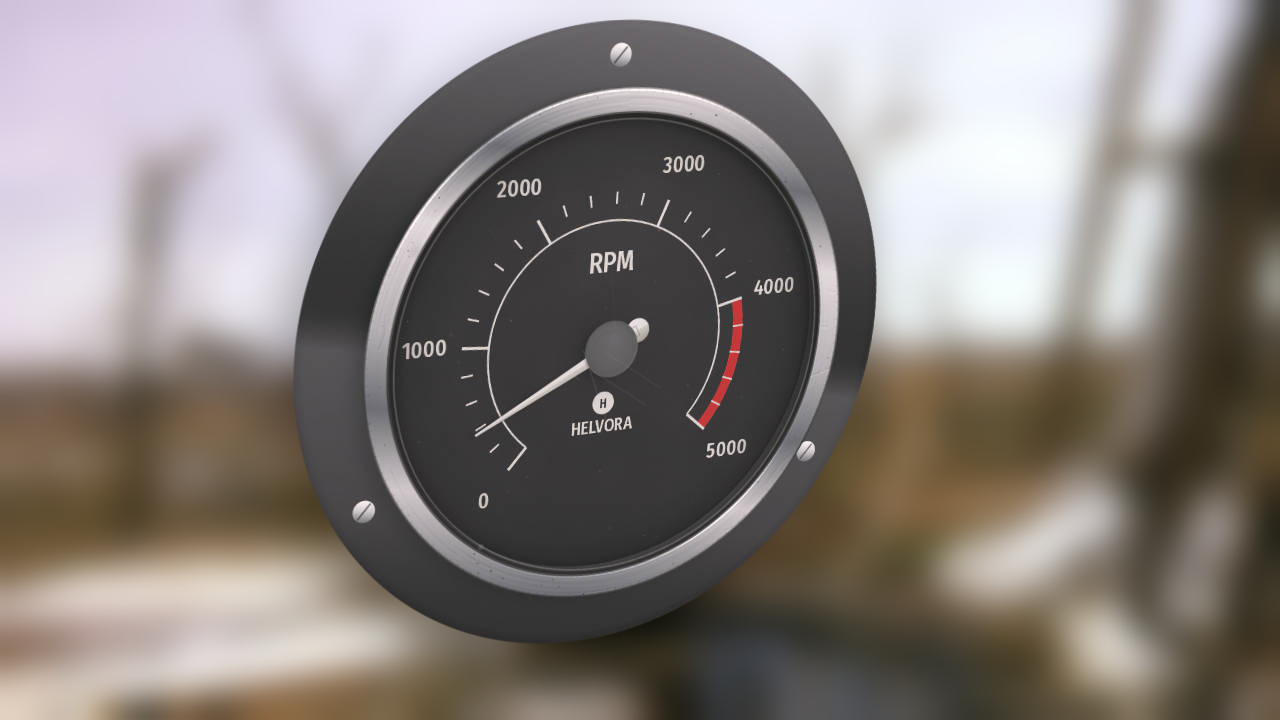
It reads 400,rpm
